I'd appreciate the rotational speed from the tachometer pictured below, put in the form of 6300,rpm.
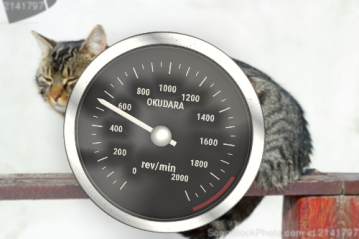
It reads 550,rpm
